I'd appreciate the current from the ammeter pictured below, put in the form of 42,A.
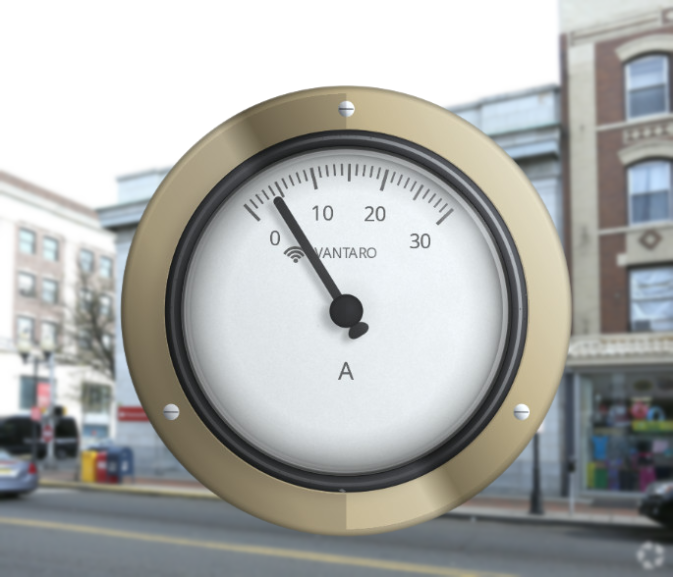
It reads 4,A
